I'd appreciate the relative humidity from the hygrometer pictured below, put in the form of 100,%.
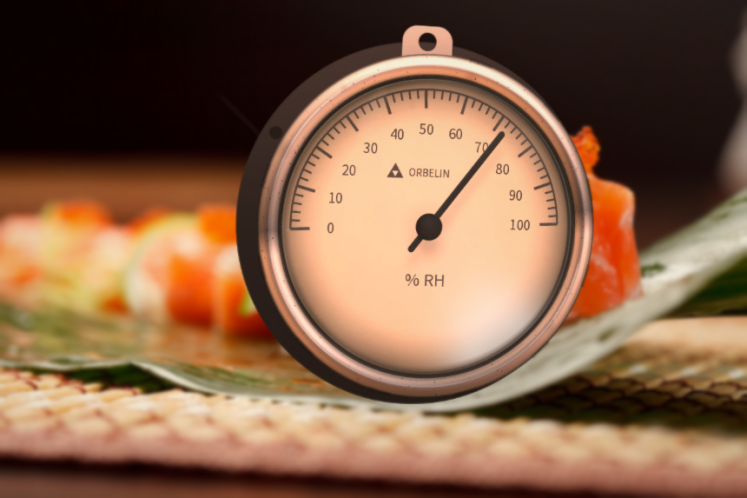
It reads 72,%
